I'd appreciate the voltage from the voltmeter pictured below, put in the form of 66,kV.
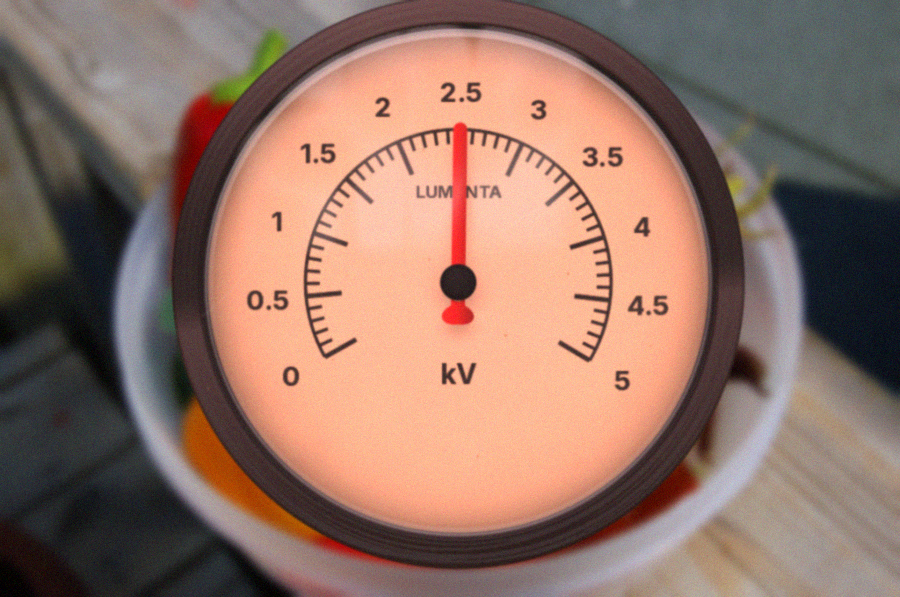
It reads 2.5,kV
